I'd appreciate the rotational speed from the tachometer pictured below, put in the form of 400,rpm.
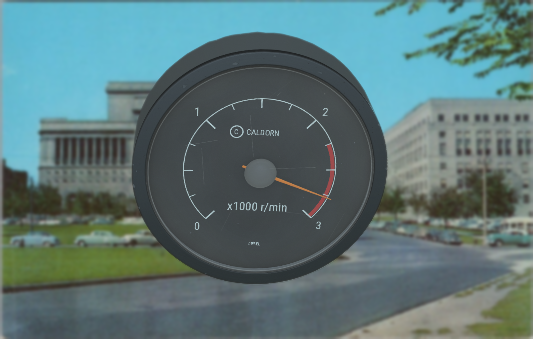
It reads 2750,rpm
